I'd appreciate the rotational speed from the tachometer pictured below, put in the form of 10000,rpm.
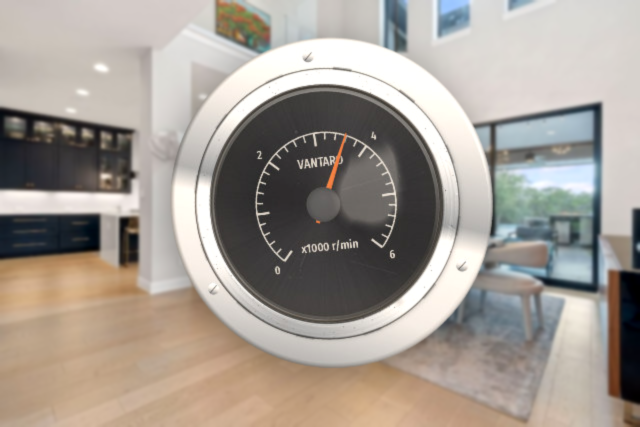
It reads 3600,rpm
